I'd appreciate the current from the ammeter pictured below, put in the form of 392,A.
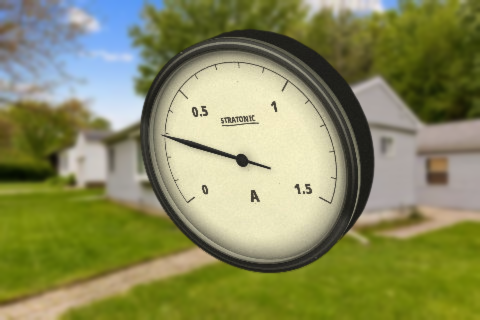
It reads 0.3,A
